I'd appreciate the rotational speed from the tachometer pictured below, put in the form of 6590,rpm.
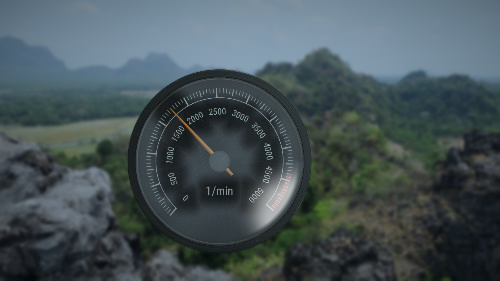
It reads 1750,rpm
